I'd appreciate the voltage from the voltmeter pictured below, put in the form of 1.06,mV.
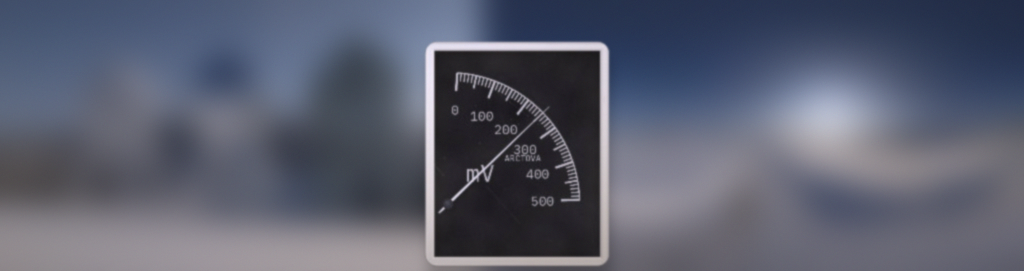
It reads 250,mV
